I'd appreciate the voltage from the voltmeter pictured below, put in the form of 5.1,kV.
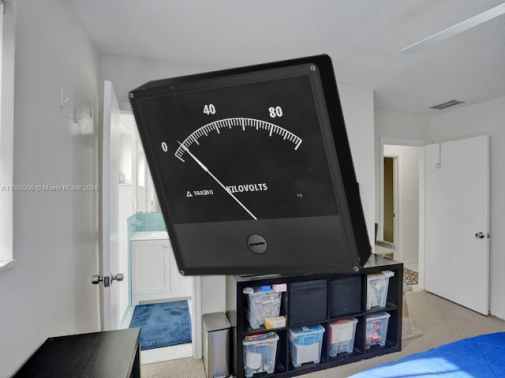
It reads 10,kV
